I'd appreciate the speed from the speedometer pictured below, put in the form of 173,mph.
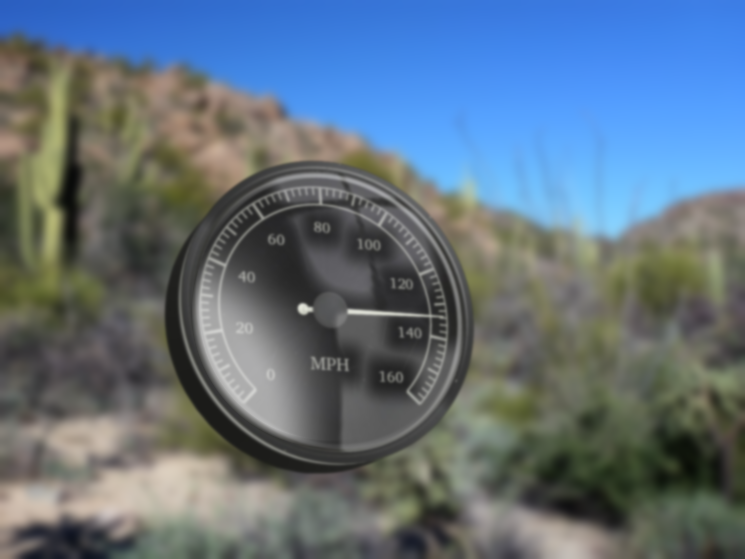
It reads 134,mph
